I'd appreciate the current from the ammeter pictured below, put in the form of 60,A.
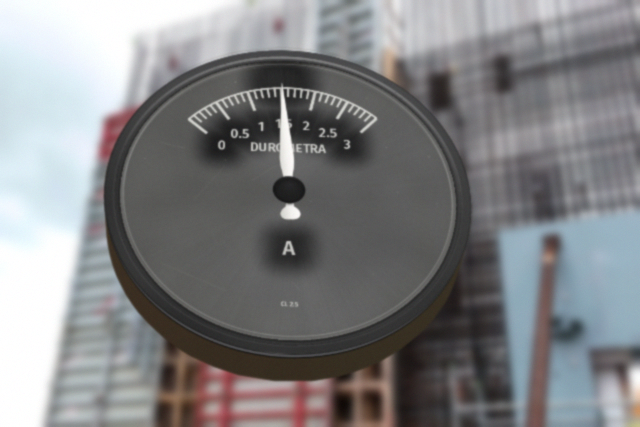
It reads 1.5,A
